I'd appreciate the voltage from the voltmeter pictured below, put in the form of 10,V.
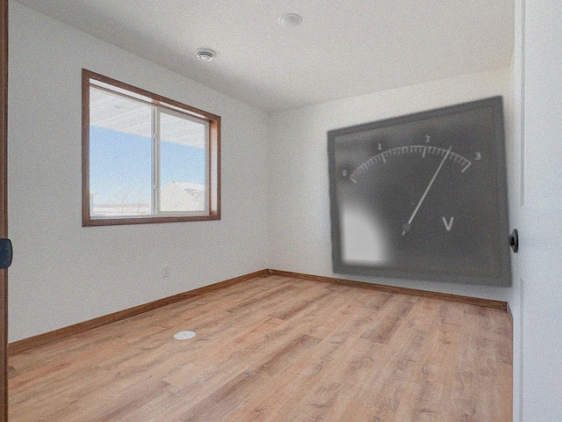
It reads 2.5,V
